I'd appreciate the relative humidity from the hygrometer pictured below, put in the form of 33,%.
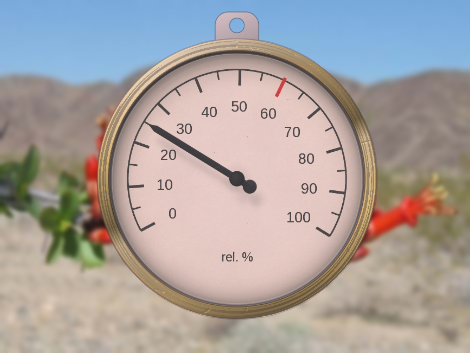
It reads 25,%
